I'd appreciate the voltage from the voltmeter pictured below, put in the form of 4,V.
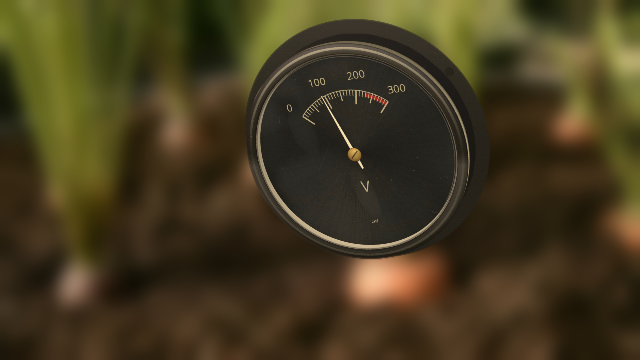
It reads 100,V
